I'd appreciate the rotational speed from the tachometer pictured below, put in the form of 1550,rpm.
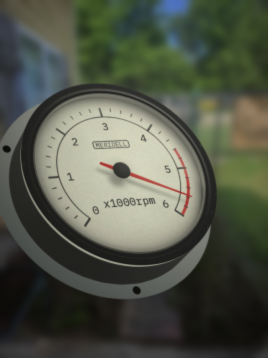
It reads 5600,rpm
